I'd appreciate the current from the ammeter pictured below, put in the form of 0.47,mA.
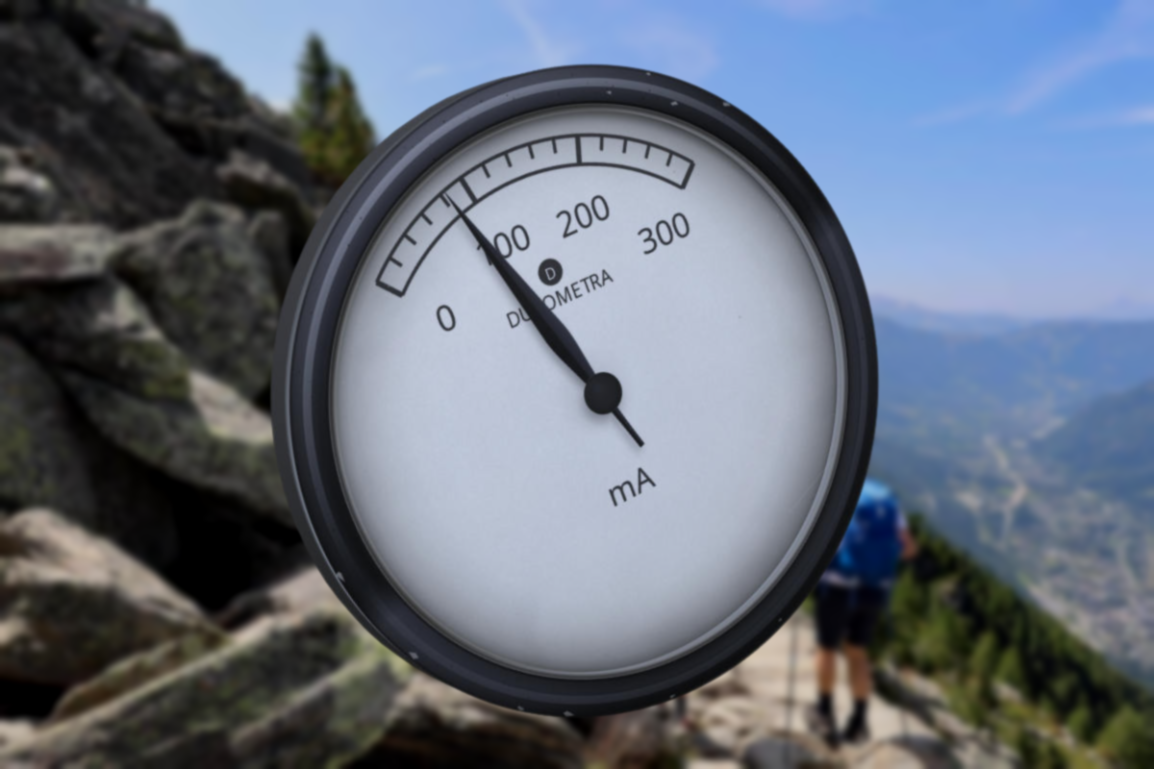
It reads 80,mA
